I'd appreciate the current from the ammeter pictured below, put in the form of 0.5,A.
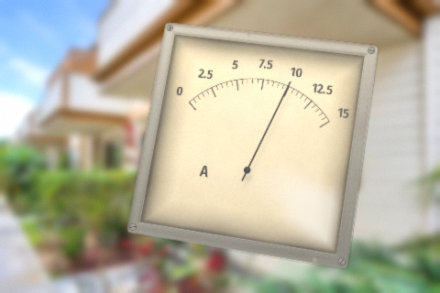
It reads 10,A
